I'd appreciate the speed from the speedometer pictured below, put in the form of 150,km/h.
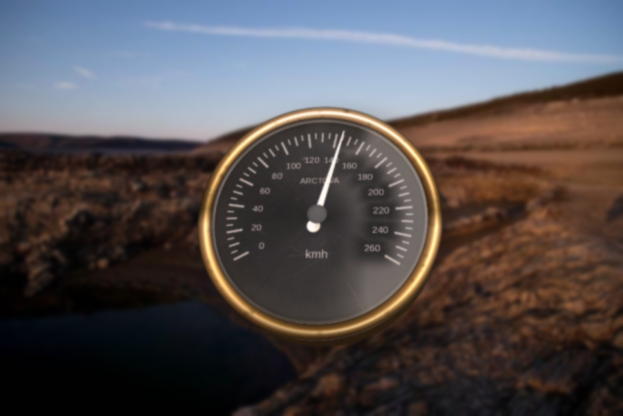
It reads 145,km/h
